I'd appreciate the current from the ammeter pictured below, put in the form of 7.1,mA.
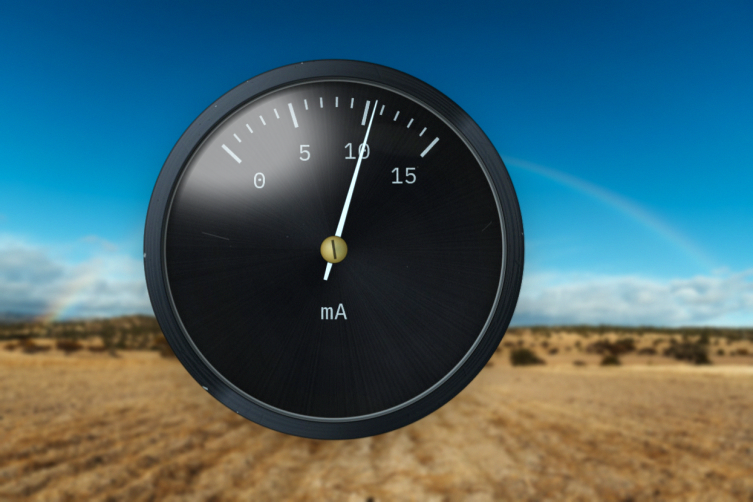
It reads 10.5,mA
